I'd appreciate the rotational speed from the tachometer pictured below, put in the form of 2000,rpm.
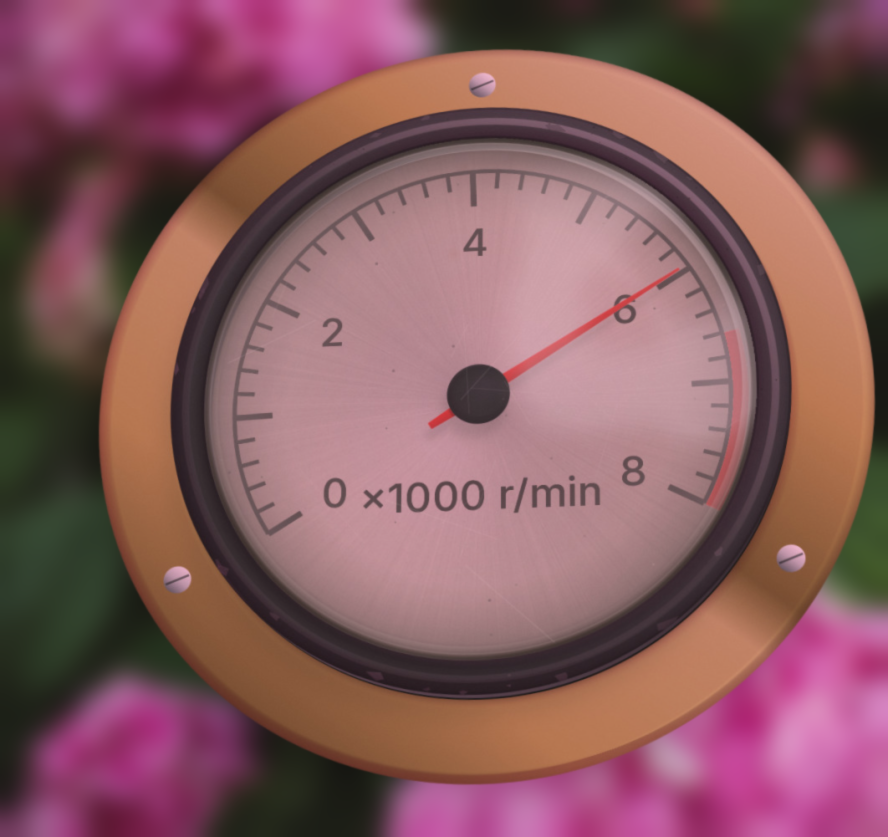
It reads 6000,rpm
